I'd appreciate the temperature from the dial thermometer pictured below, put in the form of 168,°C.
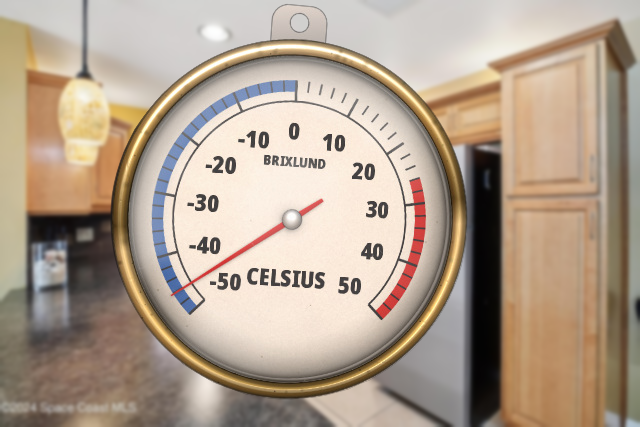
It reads -46,°C
